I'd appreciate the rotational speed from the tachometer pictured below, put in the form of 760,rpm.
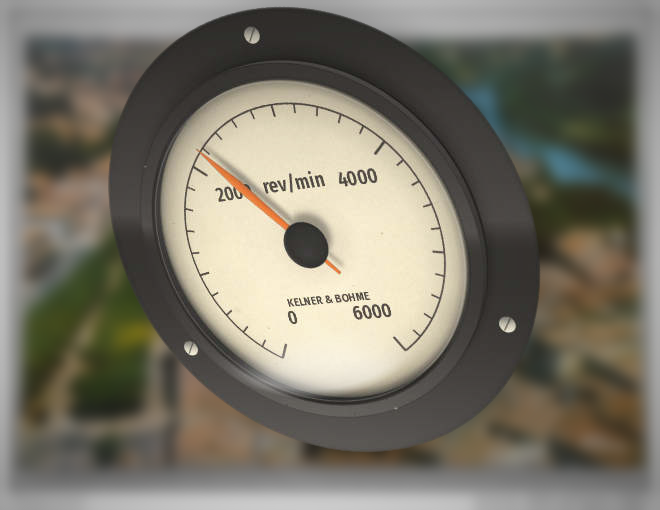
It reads 2200,rpm
